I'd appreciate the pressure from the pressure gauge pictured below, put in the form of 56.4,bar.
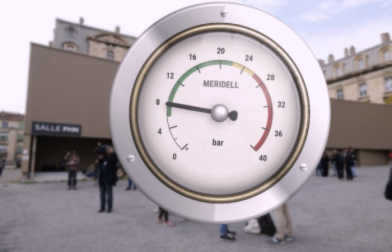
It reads 8,bar
